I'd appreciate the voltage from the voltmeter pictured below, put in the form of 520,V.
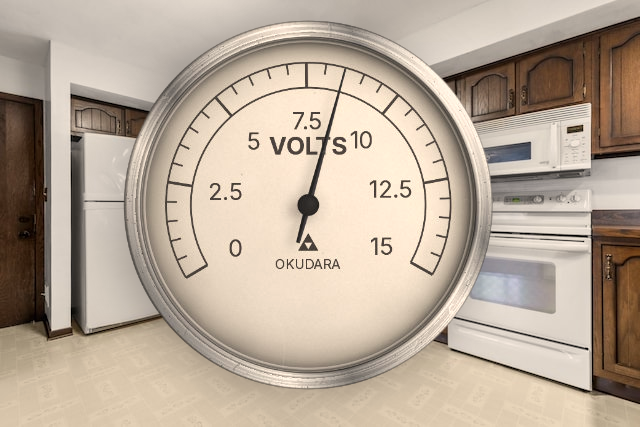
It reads 8.5,V
